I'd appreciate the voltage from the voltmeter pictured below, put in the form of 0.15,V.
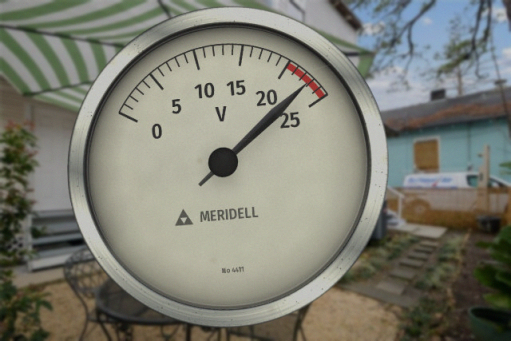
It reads 23,V
